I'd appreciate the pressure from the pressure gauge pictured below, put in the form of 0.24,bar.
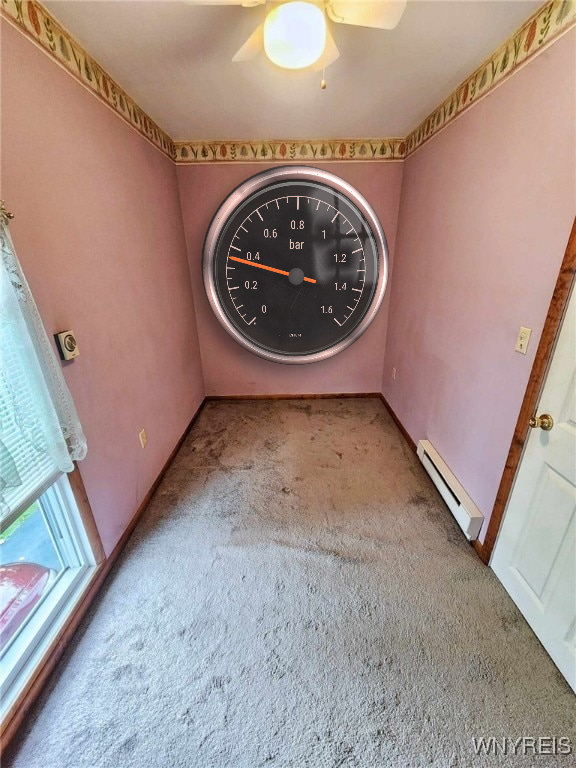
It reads 0.35,bar
